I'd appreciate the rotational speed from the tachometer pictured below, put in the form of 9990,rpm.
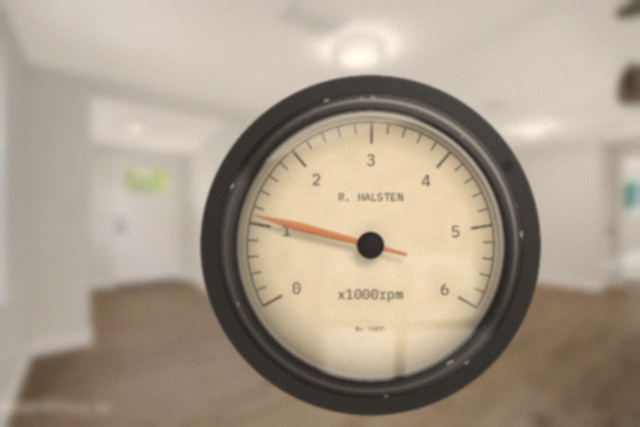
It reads 1100,rpm
